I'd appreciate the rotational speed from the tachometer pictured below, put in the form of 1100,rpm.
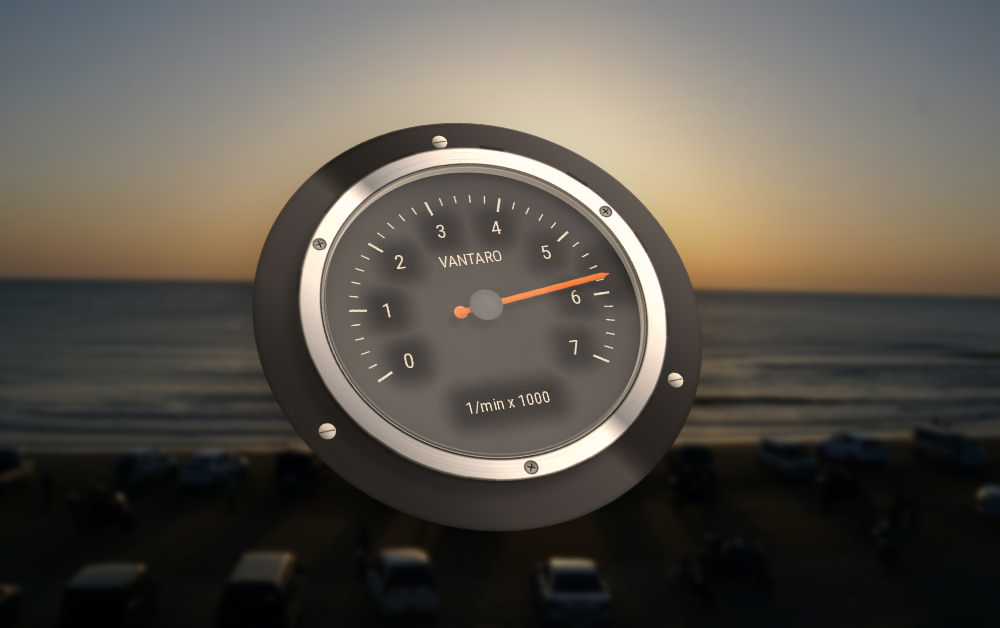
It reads 5800,rpm
